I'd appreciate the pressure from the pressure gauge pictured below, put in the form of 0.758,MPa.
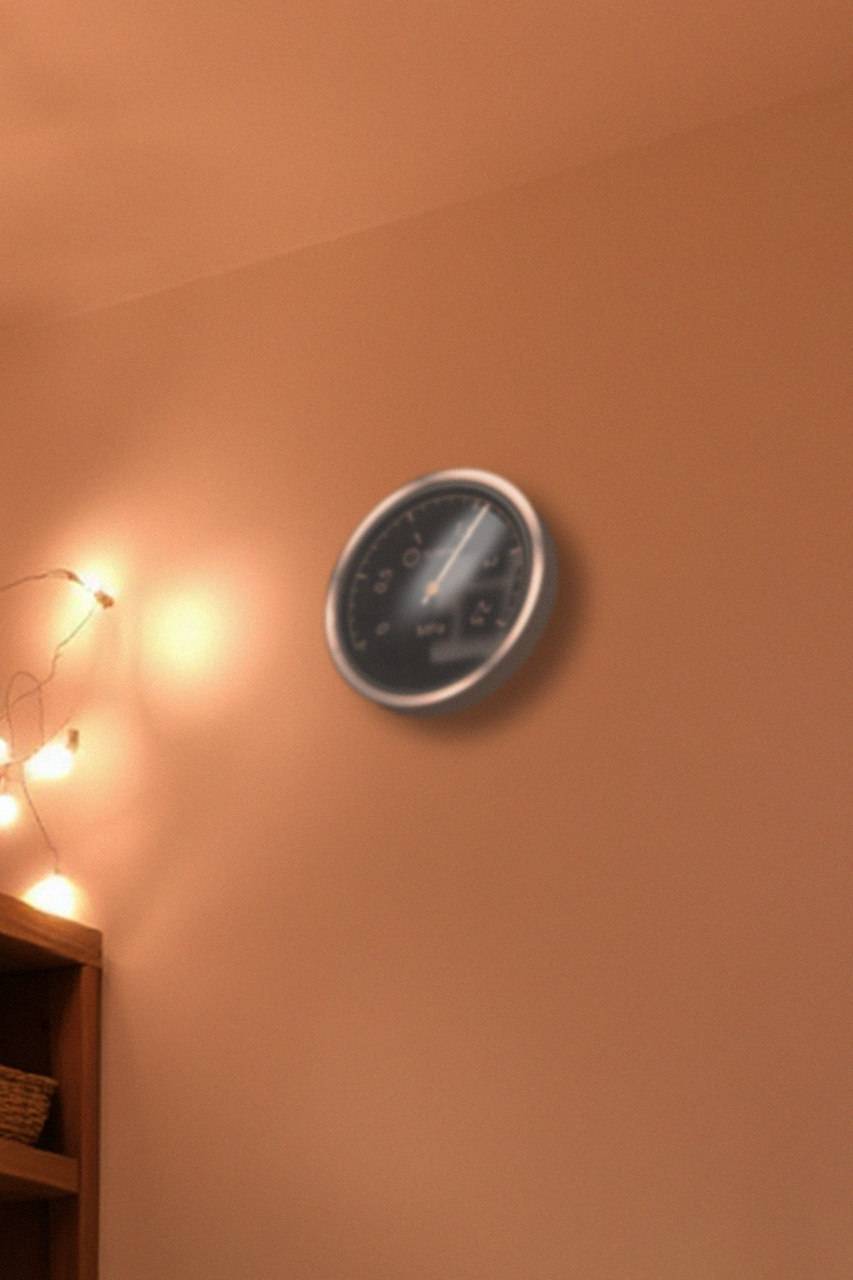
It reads 1.6,MPa
